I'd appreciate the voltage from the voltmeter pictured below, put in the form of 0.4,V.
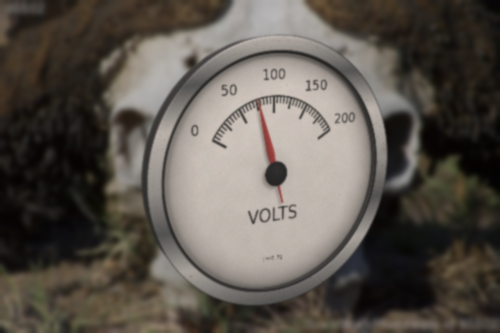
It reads 75,V
